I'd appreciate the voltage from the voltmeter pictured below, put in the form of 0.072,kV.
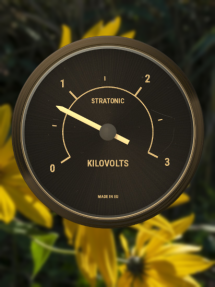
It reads 0.75,kV
